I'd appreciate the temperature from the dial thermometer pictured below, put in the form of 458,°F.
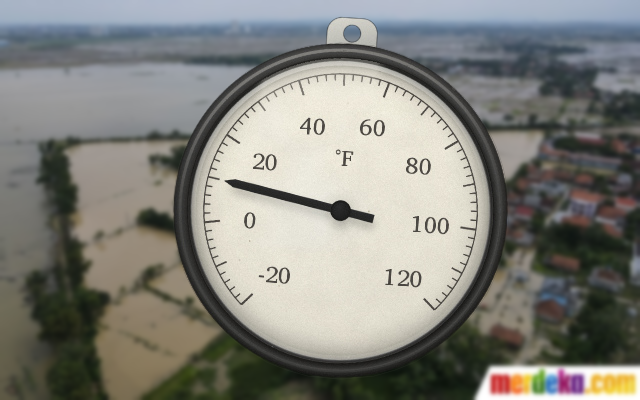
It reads 10,°F
